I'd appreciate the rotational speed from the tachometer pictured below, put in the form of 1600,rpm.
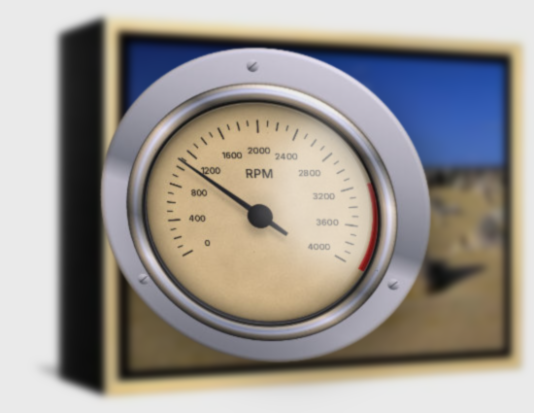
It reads 1100,rpm
